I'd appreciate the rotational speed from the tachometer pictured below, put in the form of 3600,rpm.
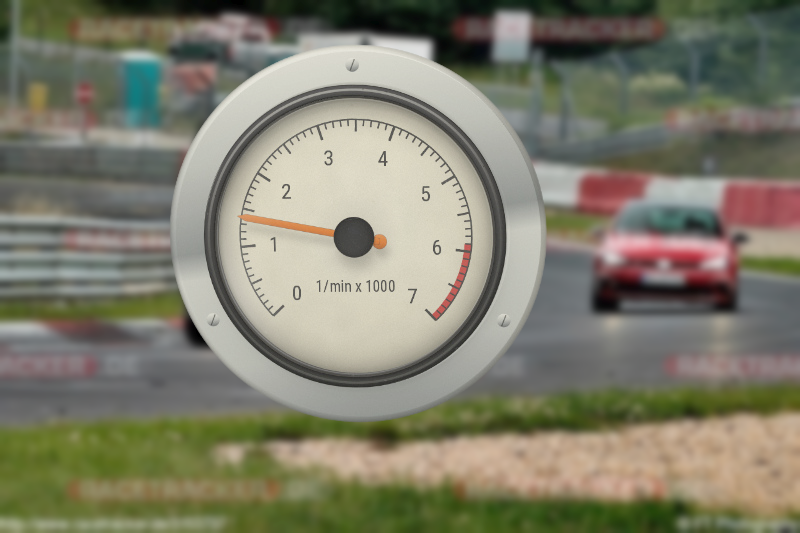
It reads 1400,rpm
